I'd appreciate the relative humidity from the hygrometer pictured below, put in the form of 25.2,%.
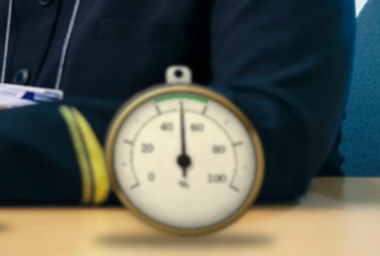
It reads 50,%
